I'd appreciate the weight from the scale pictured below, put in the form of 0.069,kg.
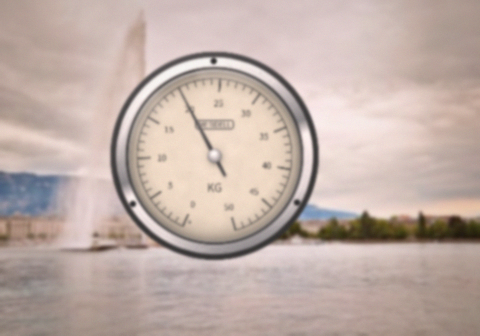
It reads 20,kg
